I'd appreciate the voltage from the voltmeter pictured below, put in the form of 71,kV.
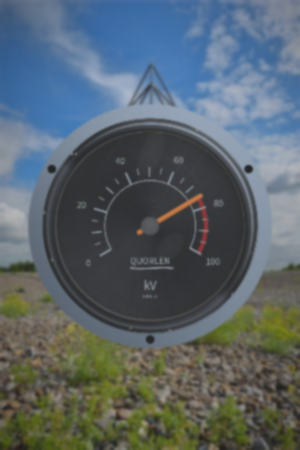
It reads 75,kV
